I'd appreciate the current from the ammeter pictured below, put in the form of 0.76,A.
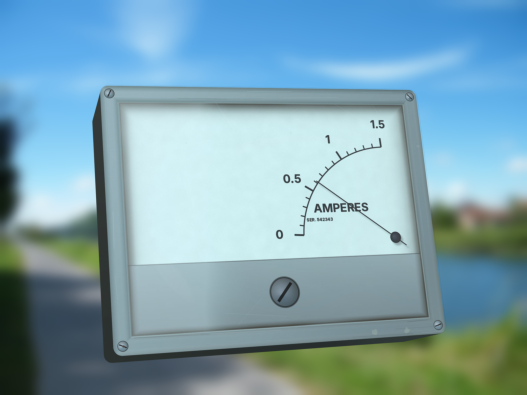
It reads 0.6,A
